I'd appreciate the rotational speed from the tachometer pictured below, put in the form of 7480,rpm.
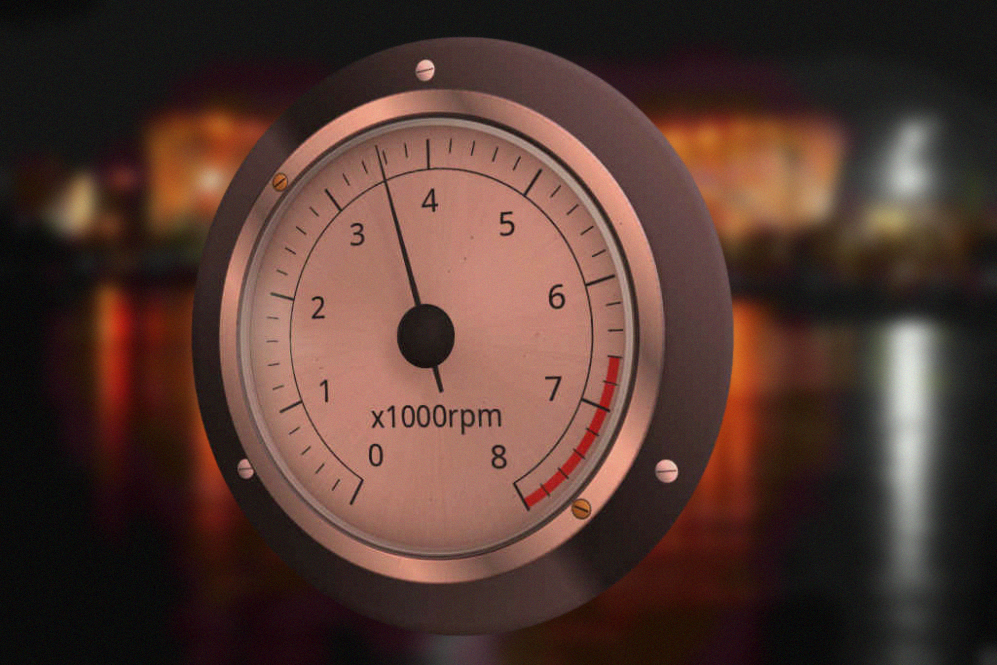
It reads 3600,rpm
